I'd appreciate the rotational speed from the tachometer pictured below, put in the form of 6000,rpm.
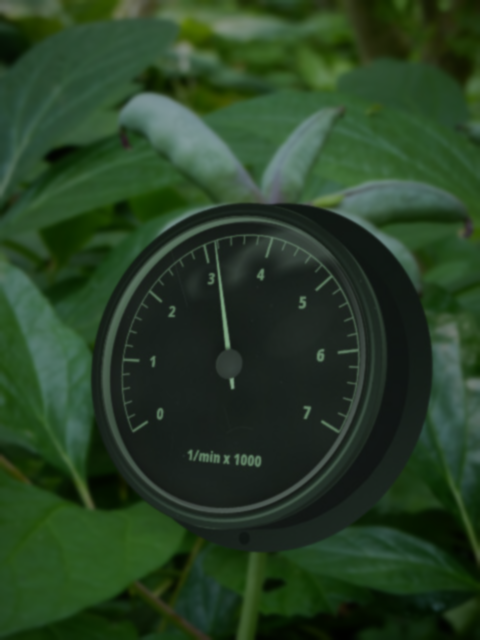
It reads 3200,rpm
